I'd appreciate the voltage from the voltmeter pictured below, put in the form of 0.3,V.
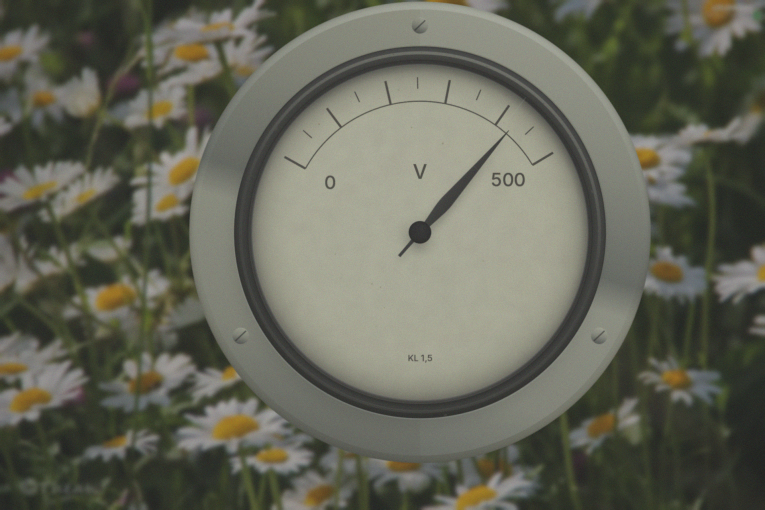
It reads 425,V
